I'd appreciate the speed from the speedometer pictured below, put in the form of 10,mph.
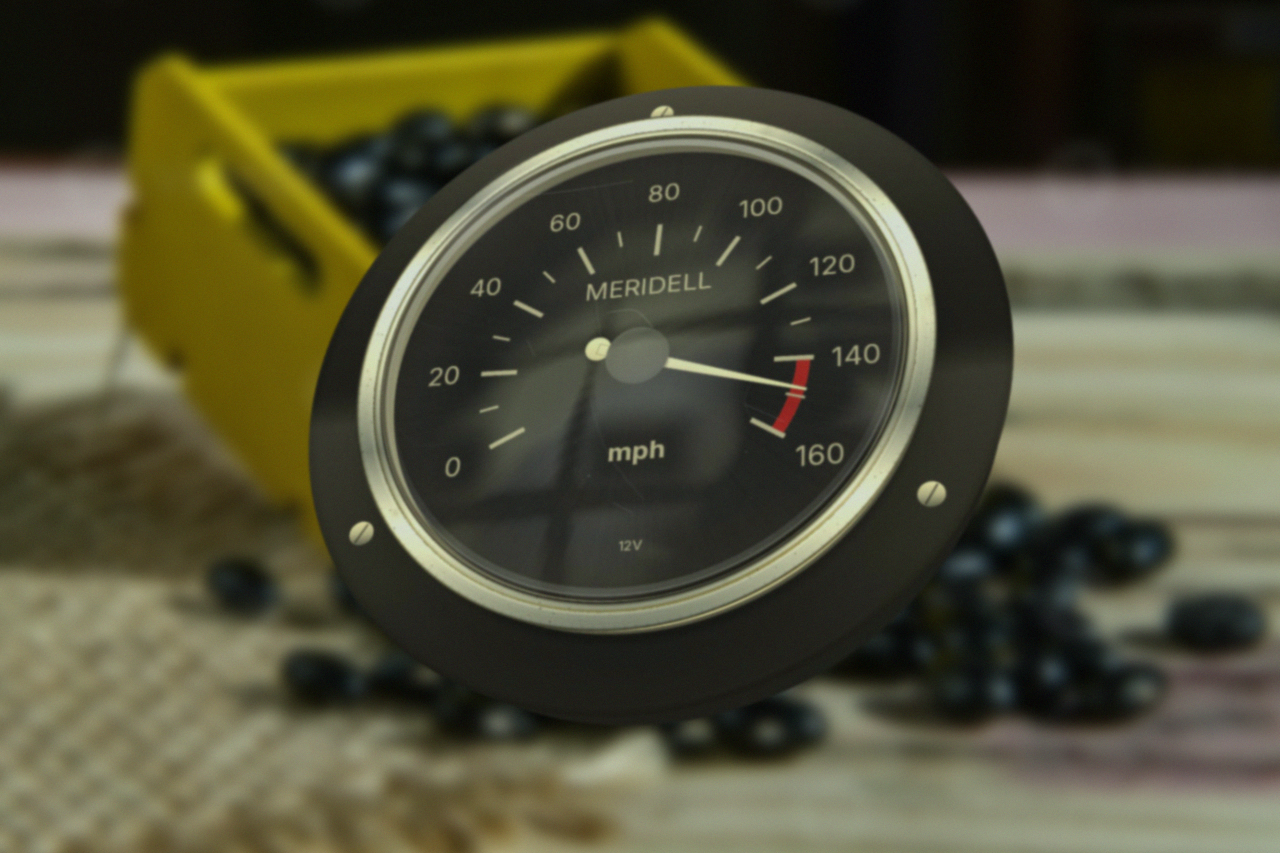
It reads 150,mph
